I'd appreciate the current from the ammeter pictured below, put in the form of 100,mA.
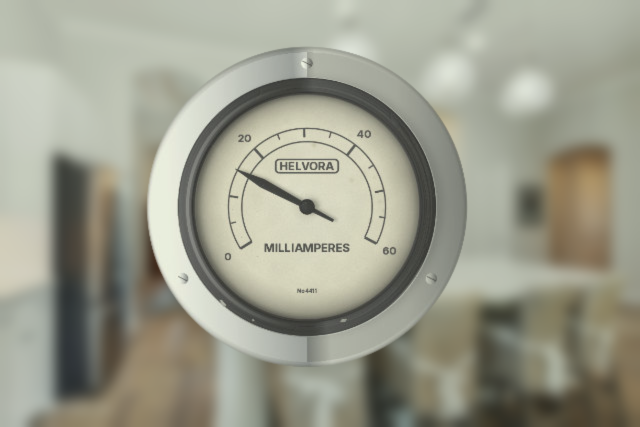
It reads 15,mA
